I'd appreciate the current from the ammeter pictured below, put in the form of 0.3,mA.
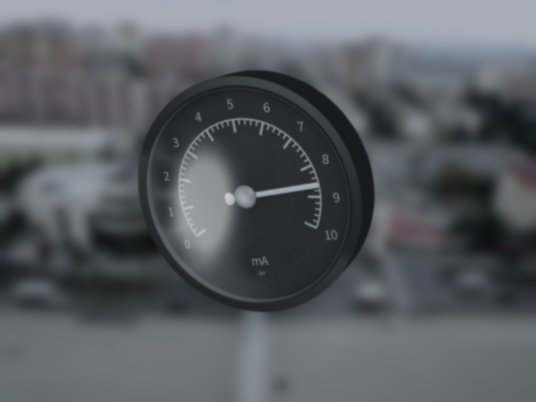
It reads 8.6,mA
